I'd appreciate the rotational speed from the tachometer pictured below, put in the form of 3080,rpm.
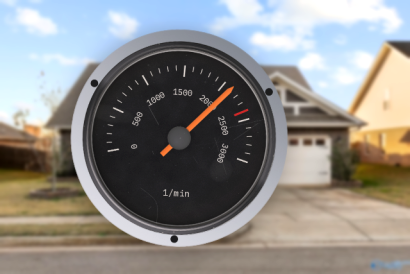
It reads 2100,rpm
